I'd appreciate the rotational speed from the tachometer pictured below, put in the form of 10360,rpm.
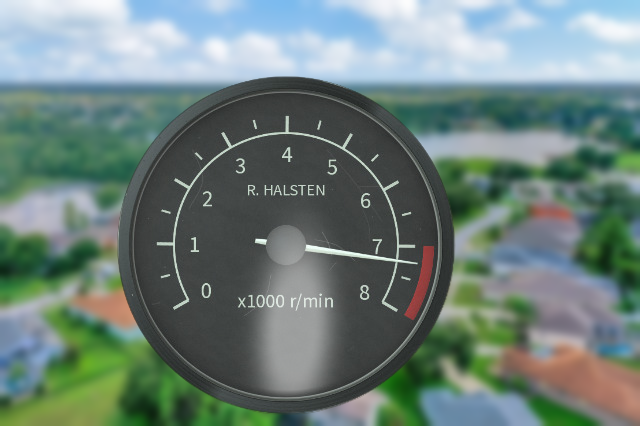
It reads 7250,rpm
